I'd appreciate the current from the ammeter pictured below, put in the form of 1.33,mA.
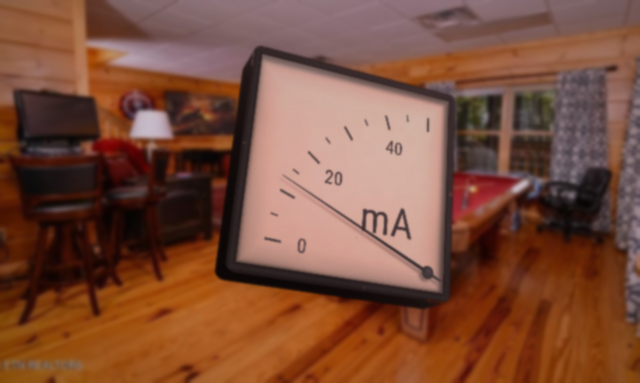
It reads 12.5,mA
